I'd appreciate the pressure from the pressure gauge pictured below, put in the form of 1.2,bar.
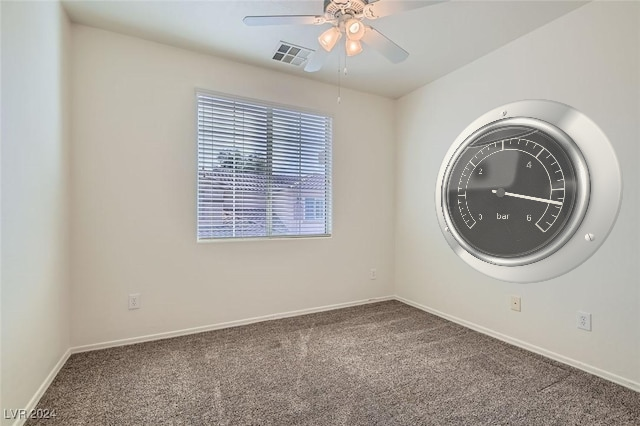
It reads 5.3,bar
